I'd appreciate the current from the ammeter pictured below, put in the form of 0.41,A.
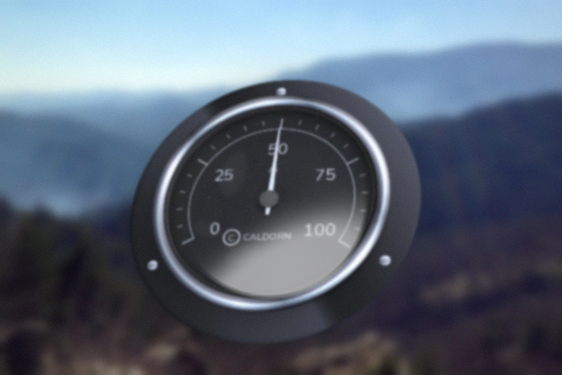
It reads 50,A
